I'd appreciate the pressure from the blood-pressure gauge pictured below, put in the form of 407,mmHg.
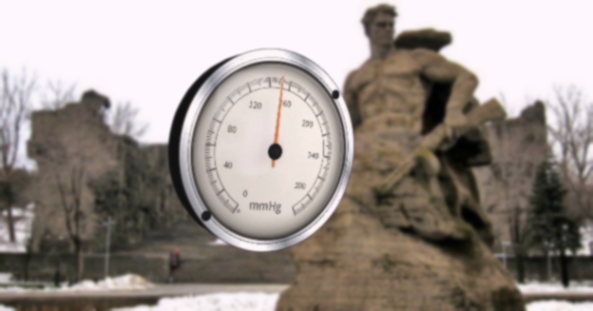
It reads 150,mmHg
